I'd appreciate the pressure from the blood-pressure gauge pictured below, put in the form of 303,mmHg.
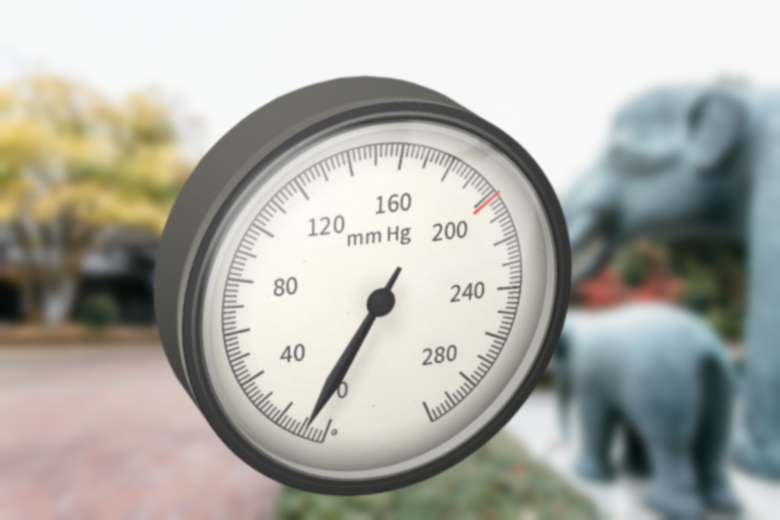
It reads 10,mmHg
